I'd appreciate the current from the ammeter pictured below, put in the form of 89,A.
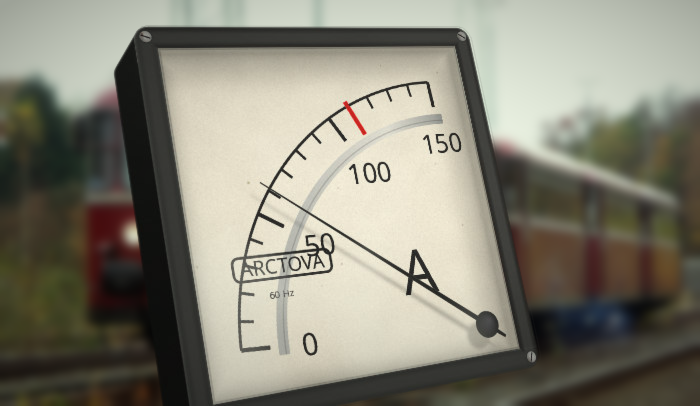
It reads 60,A
